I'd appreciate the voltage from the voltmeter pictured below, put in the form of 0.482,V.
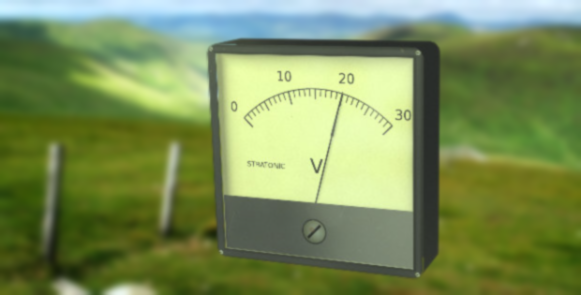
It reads 20,V
